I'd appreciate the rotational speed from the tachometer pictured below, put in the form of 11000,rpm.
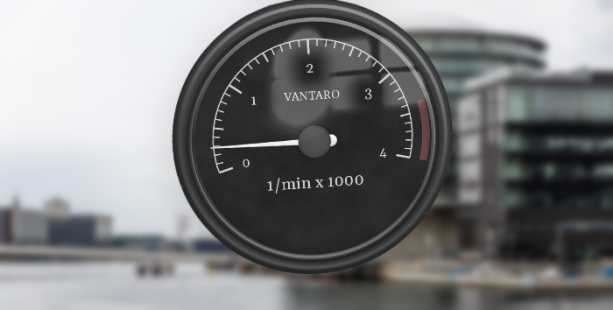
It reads 300,rpm
